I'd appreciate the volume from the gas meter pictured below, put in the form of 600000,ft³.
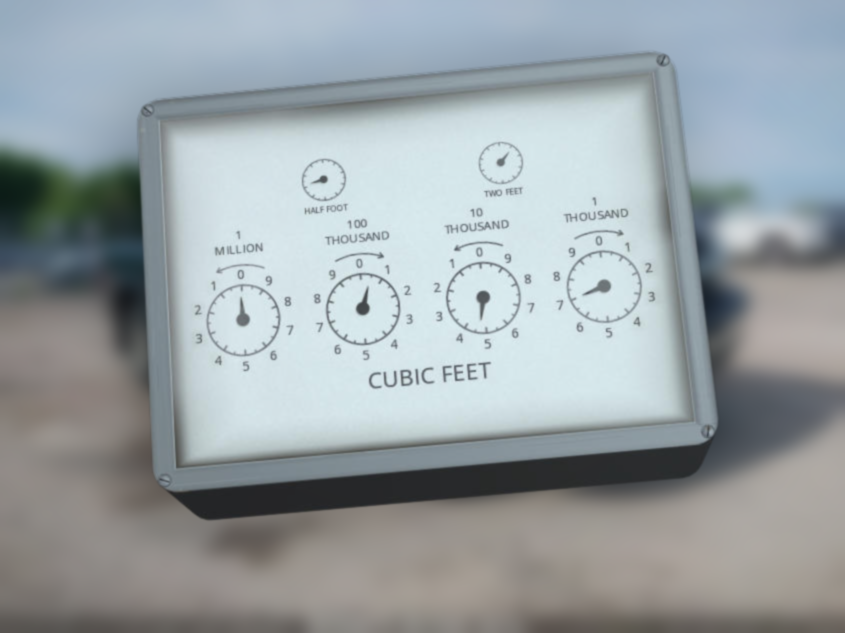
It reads 4700,ft³
